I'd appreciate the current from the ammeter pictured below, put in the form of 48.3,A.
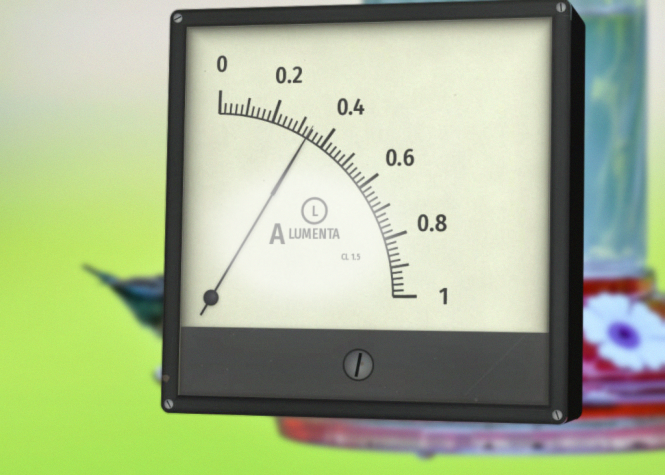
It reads 0.34,A
